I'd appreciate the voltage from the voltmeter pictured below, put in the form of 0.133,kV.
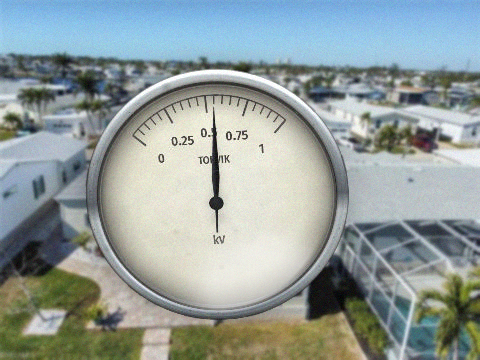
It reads 0.55,kV
